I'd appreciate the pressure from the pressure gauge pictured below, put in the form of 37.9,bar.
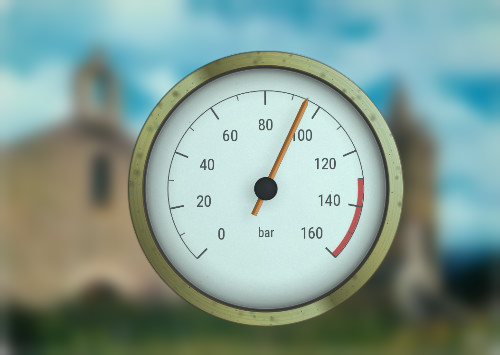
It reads 95,bar
